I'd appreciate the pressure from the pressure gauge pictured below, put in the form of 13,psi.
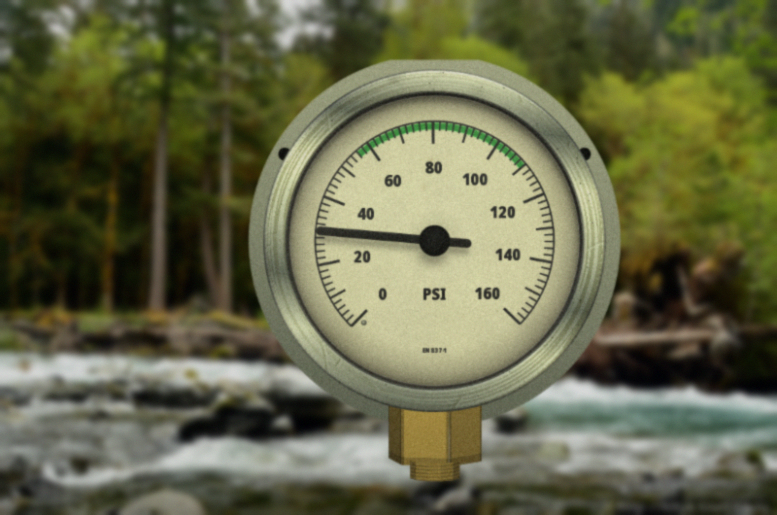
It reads 30,psi
